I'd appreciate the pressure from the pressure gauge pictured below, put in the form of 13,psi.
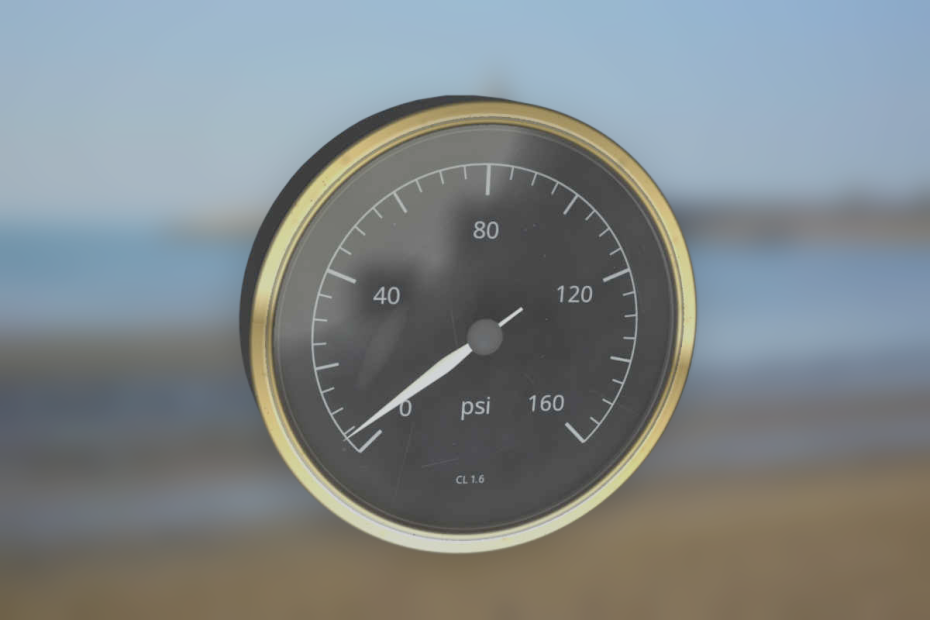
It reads 5,psi
